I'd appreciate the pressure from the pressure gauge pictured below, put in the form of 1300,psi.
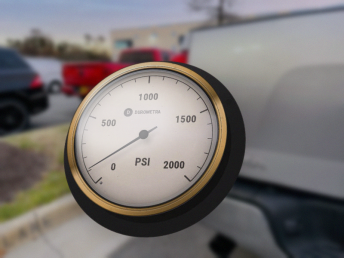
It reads 100,psi
